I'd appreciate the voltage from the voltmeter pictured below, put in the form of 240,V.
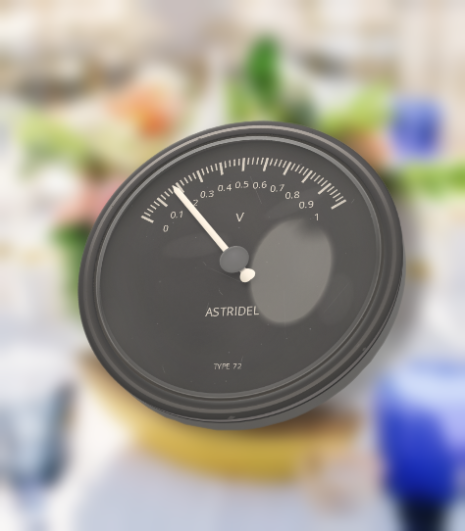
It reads 0.18,V
